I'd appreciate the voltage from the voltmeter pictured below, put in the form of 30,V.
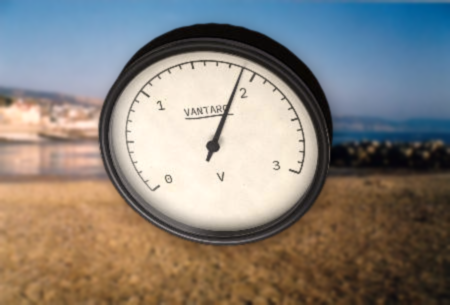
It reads 1.9,V
